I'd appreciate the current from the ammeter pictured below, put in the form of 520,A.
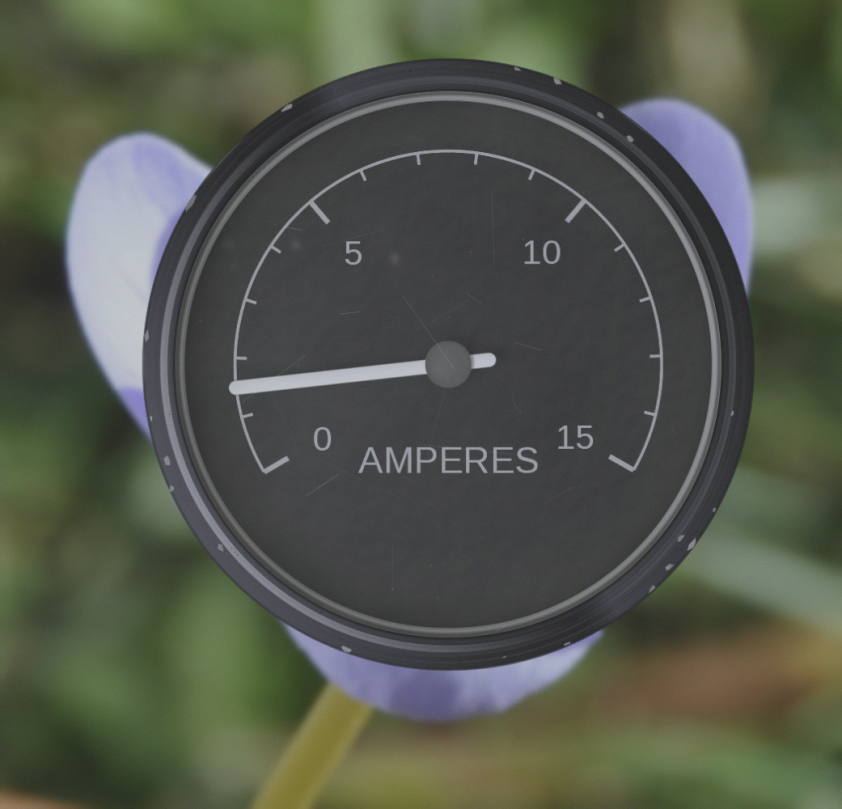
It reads 1.5,A
